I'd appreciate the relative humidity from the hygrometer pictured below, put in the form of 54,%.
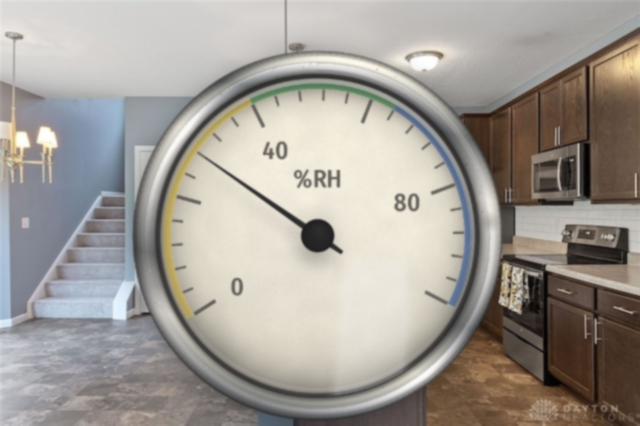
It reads 28,%
